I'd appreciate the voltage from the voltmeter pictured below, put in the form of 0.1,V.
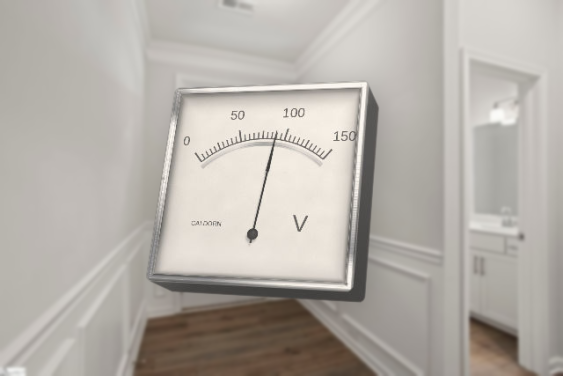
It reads 90,V
